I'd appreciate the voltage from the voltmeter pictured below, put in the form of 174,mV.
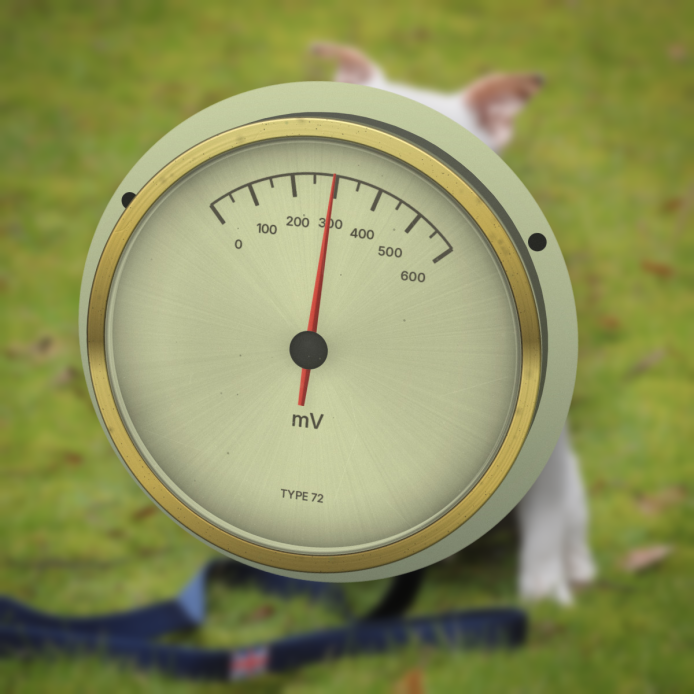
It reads 300,mV
